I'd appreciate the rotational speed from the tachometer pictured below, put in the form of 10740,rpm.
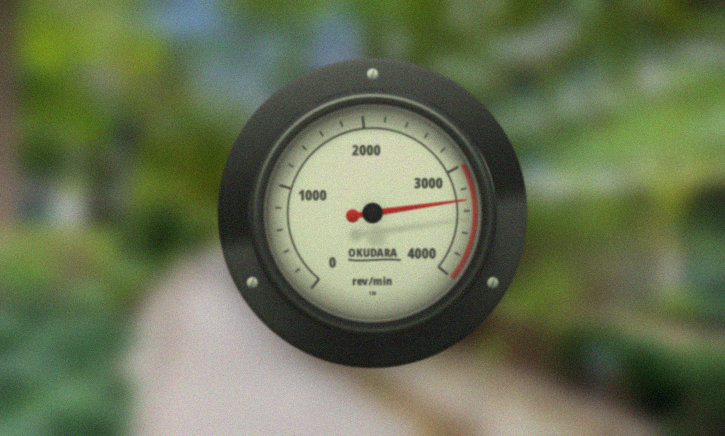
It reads 3300,rpm
